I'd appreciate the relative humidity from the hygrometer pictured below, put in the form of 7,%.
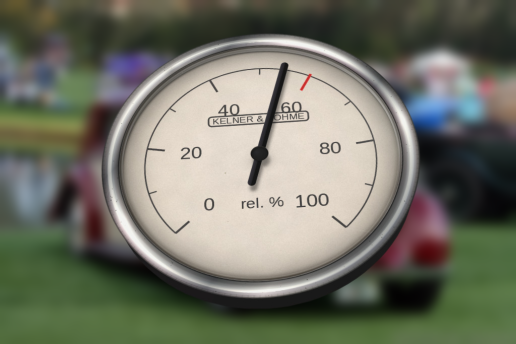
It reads 55,%
